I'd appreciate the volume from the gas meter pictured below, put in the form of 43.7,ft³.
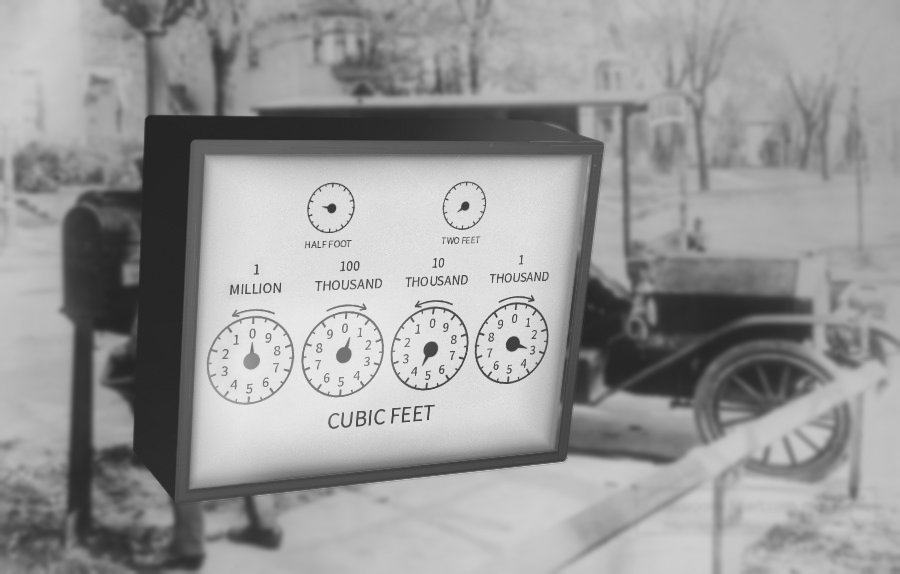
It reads 4300,ft³
